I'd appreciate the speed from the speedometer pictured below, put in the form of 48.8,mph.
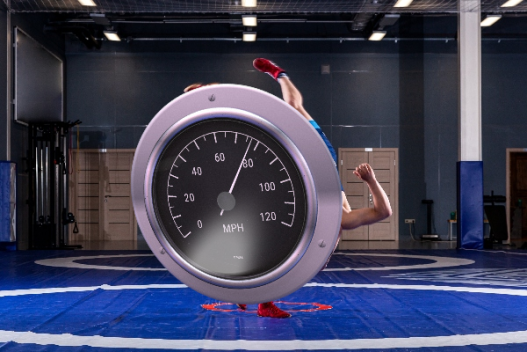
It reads 77.5,mph
